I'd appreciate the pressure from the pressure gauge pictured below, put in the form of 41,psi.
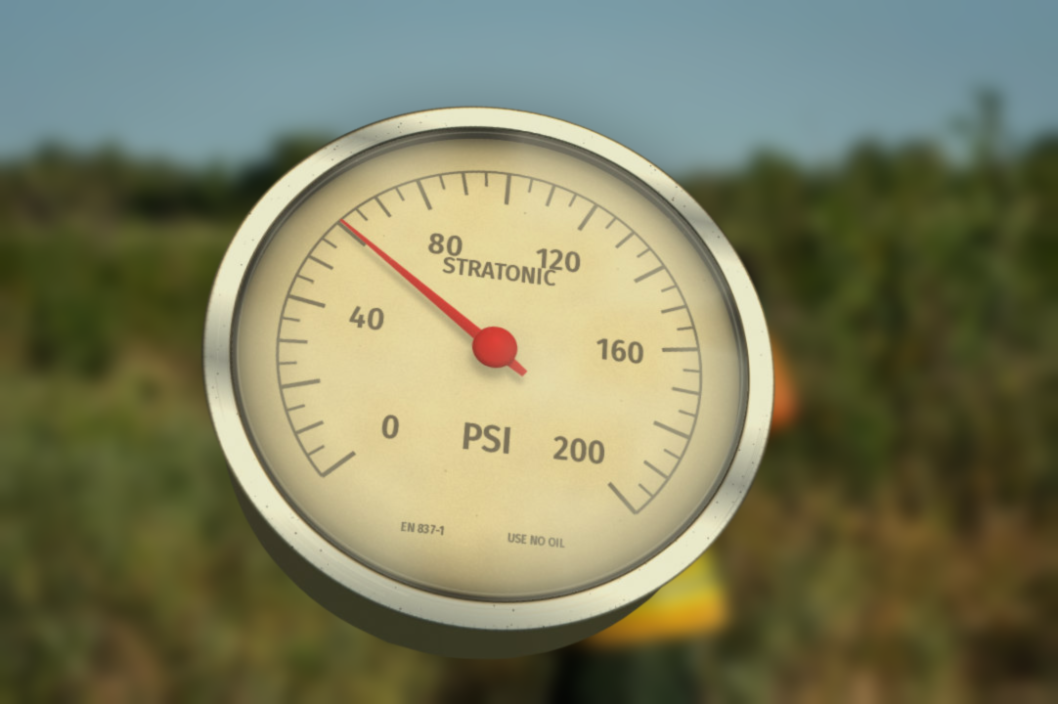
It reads 60,psi
